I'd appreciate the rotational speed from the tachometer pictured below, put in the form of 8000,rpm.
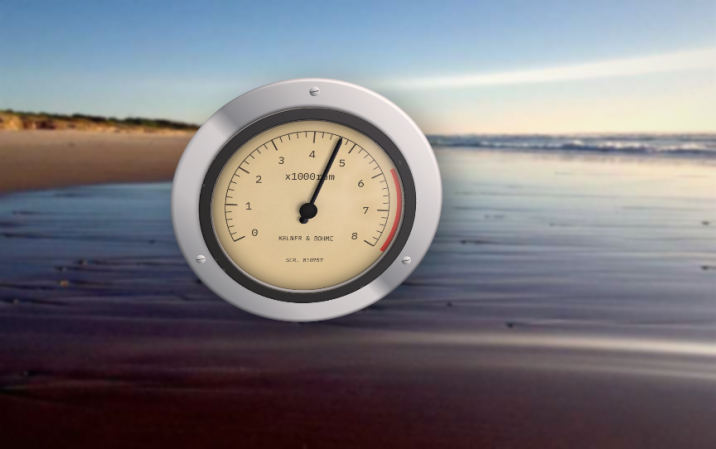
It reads 4600,rpm
